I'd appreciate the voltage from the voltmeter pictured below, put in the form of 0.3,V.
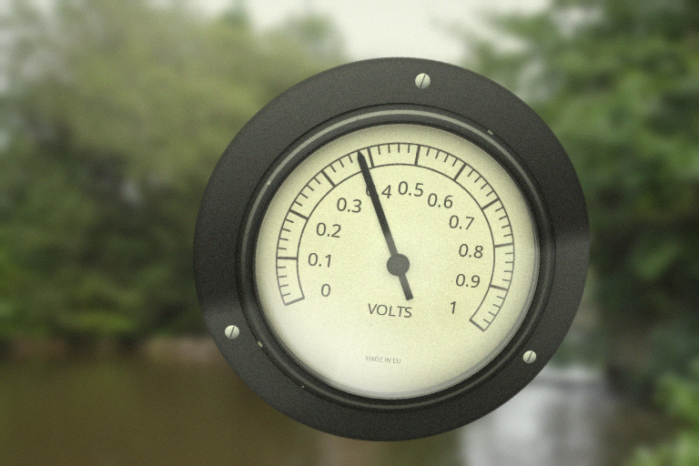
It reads 0.38,V
